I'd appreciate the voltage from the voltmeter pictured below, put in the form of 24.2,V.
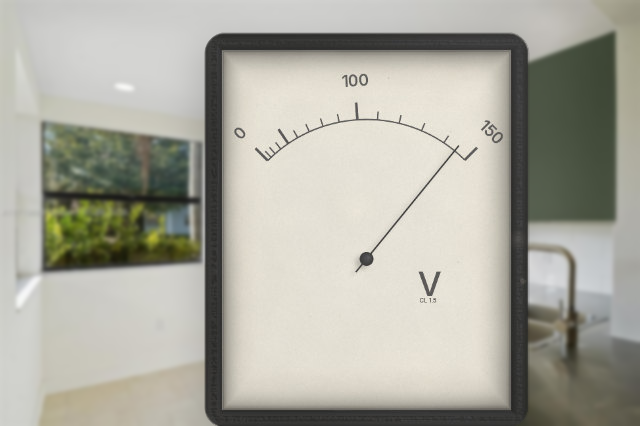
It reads 145,V
